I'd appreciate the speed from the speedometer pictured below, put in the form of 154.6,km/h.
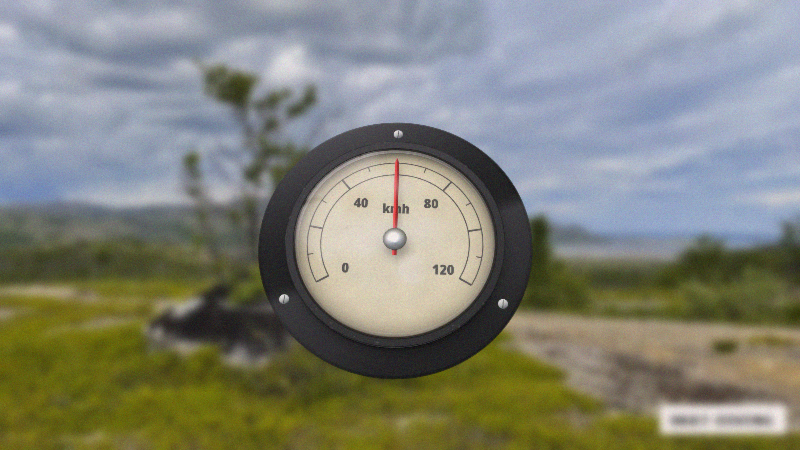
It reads 60,km/h
